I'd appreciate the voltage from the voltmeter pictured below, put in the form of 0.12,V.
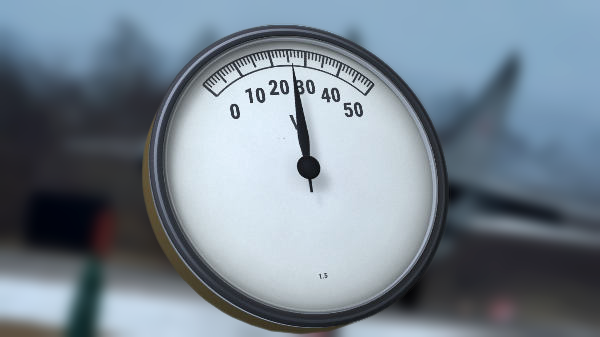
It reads 25,V
